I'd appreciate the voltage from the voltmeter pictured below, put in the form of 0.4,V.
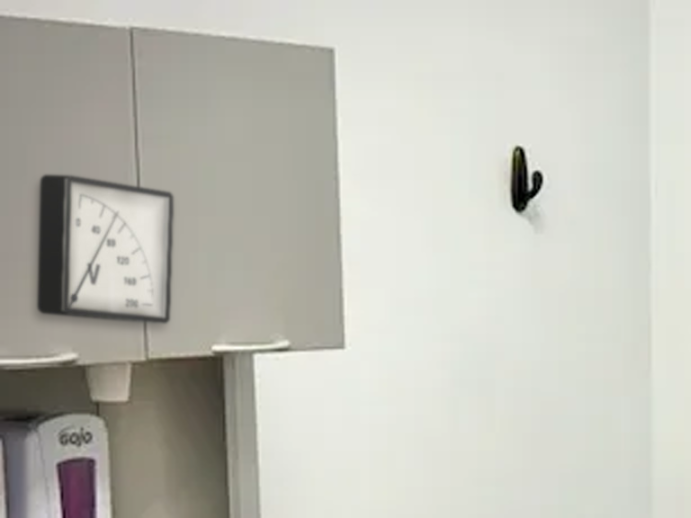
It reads 60,V
